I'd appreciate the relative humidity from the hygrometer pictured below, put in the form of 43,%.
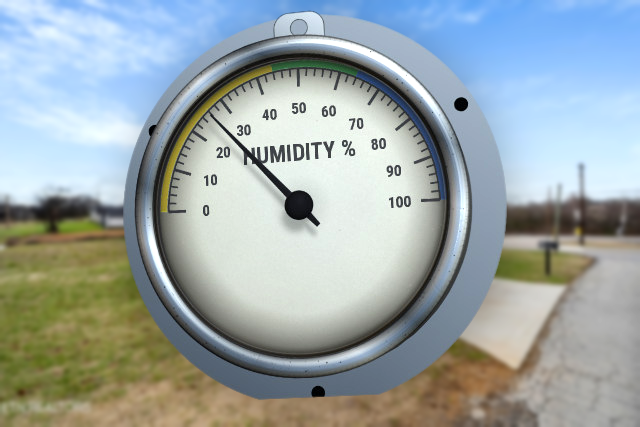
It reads 26,%
